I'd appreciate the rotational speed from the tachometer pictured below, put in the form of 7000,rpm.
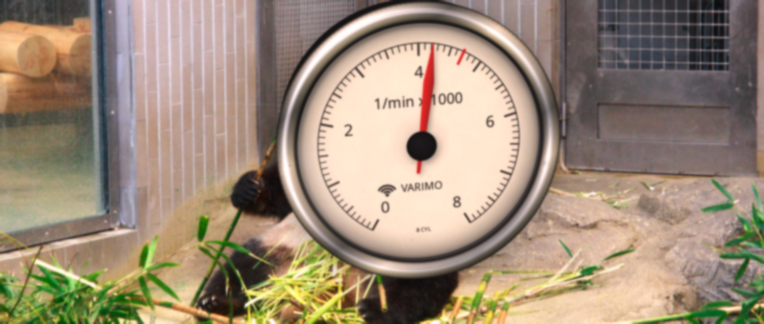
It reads 4200,rpm
